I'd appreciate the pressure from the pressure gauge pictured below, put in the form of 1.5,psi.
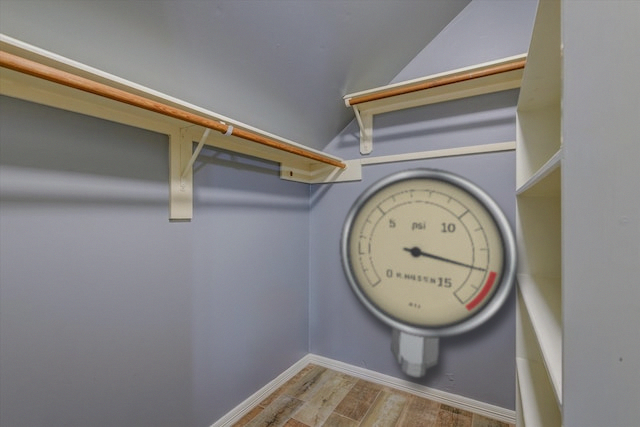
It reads 13,psi
